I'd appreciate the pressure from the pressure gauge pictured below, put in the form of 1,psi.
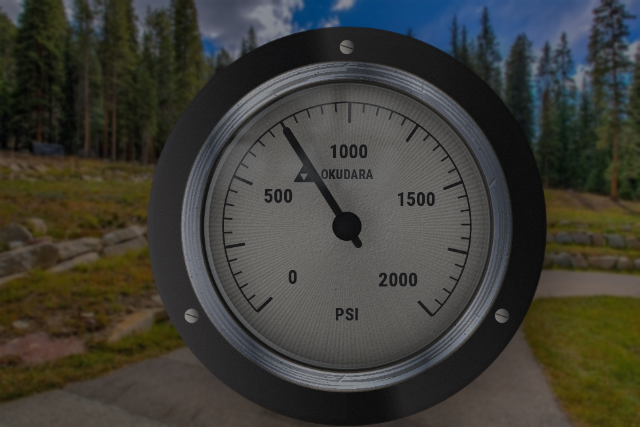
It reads 750,psi
